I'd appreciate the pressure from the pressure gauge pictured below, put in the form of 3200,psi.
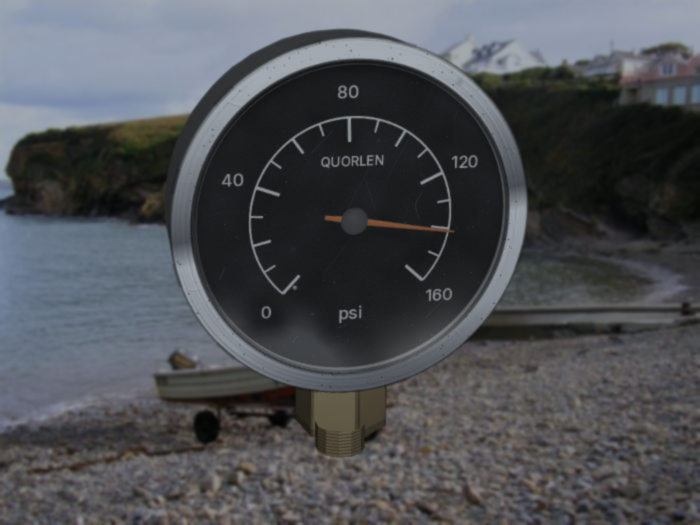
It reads 140,psi
